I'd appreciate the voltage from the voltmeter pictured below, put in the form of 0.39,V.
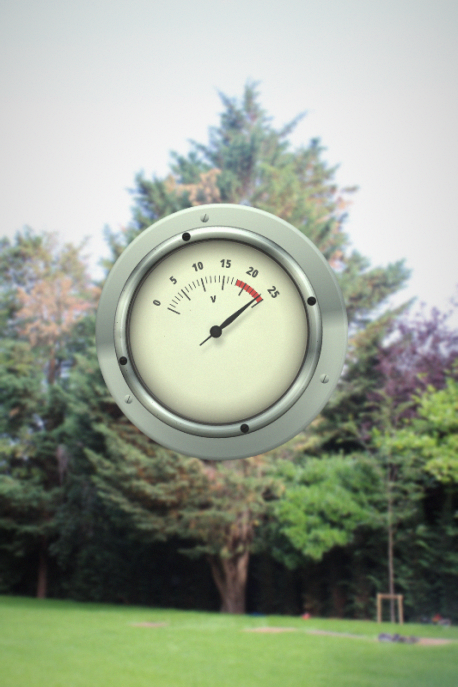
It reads 24,V
